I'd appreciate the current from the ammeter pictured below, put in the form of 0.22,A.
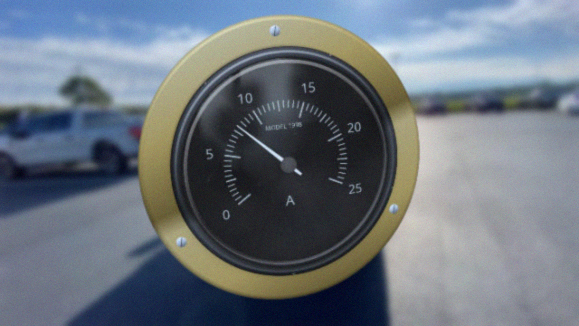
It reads 8,A
